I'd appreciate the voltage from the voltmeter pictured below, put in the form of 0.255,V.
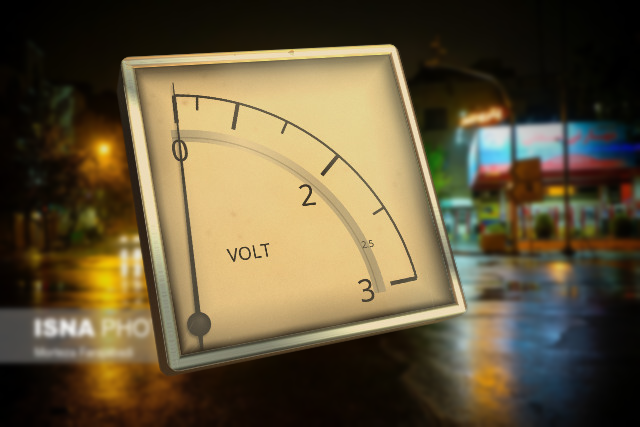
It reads 0,V
